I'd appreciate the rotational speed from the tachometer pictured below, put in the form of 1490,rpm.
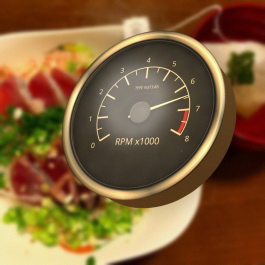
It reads 6500,rpm
